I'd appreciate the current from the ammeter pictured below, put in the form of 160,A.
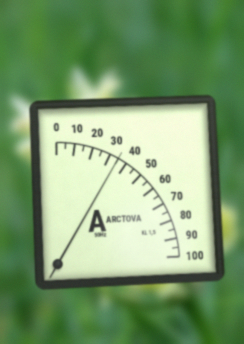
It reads 35,A
